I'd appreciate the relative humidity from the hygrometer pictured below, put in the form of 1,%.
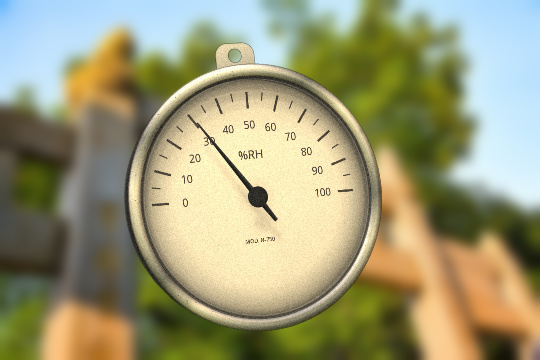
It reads 30,%
